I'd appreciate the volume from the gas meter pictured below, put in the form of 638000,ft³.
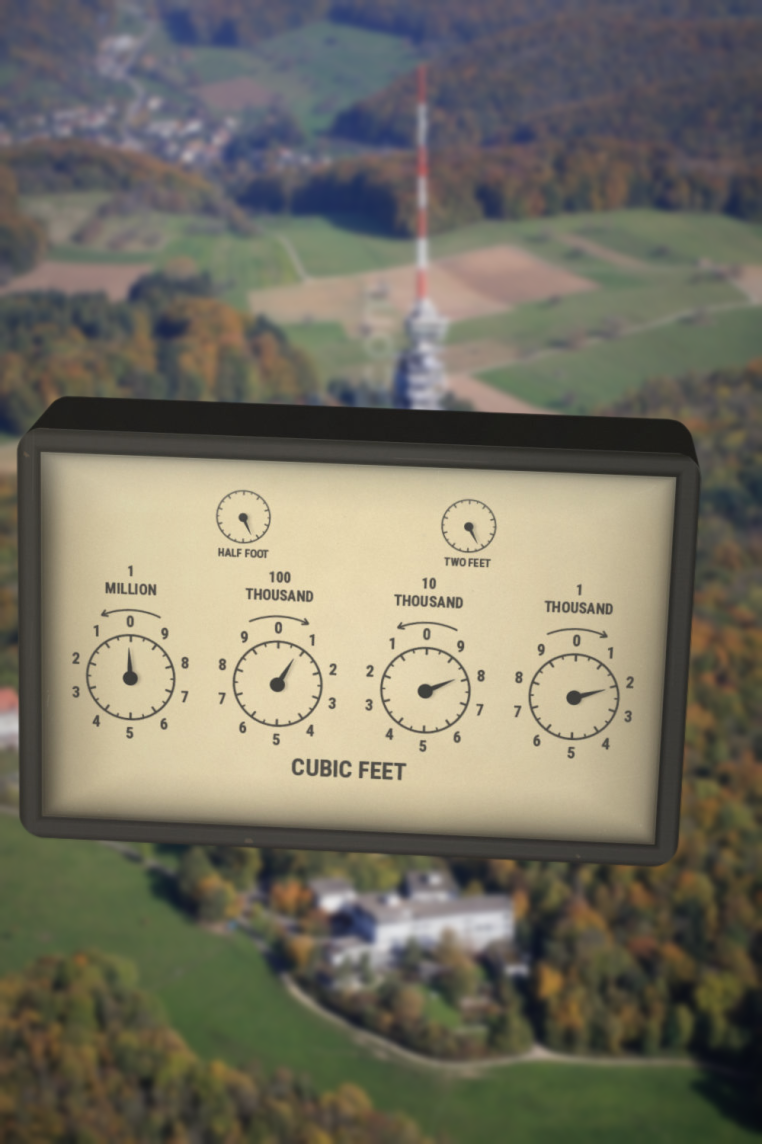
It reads 8200,ft³
